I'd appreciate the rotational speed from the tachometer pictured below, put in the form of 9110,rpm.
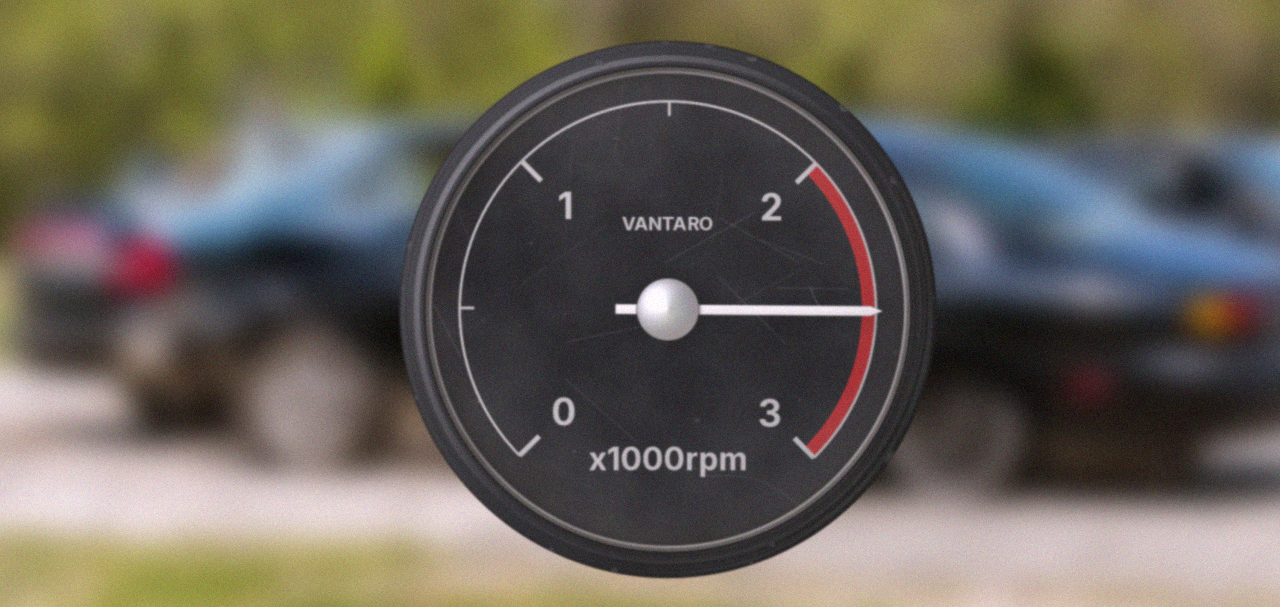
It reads 2500,rpm
